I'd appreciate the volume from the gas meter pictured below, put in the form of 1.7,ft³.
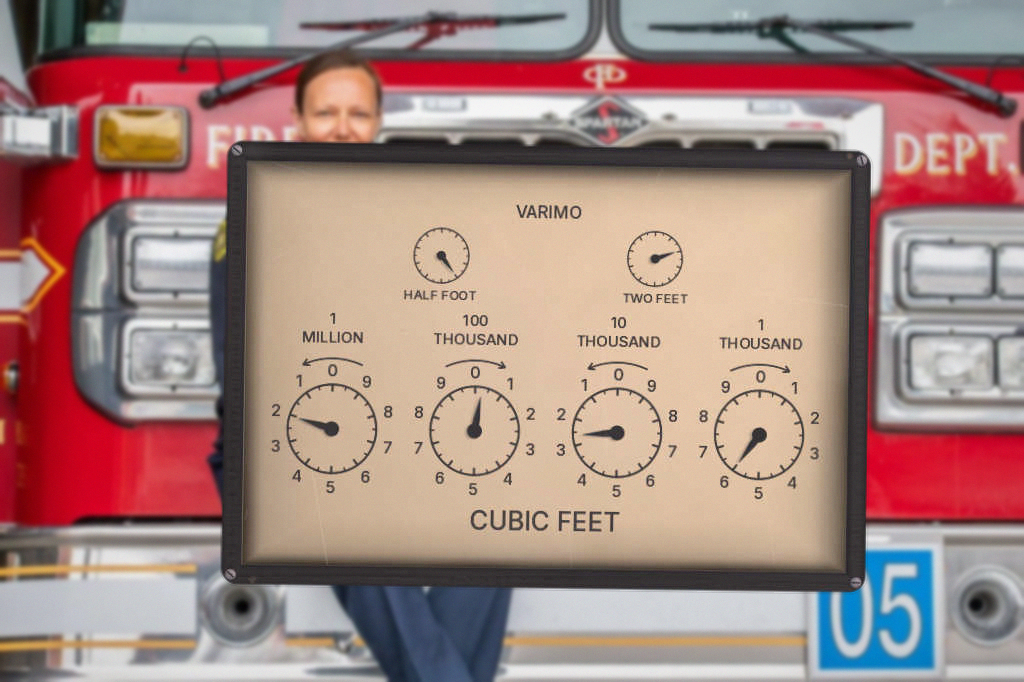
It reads 202600,ft³
